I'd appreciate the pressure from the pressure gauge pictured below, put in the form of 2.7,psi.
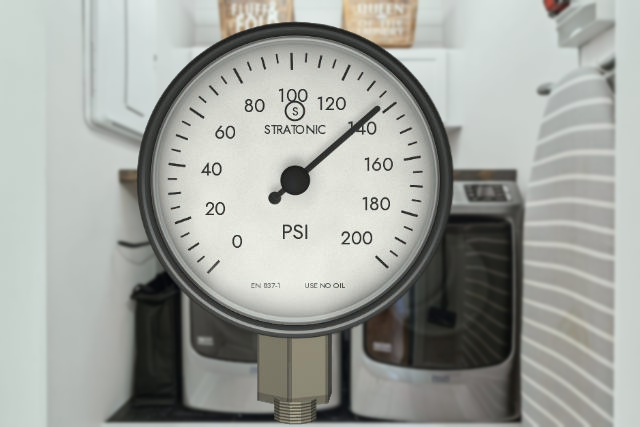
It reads 137.5,psi
